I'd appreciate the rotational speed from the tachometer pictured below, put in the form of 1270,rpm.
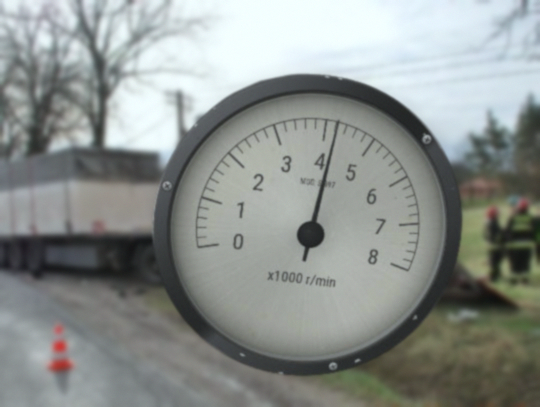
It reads 4200,rpm
